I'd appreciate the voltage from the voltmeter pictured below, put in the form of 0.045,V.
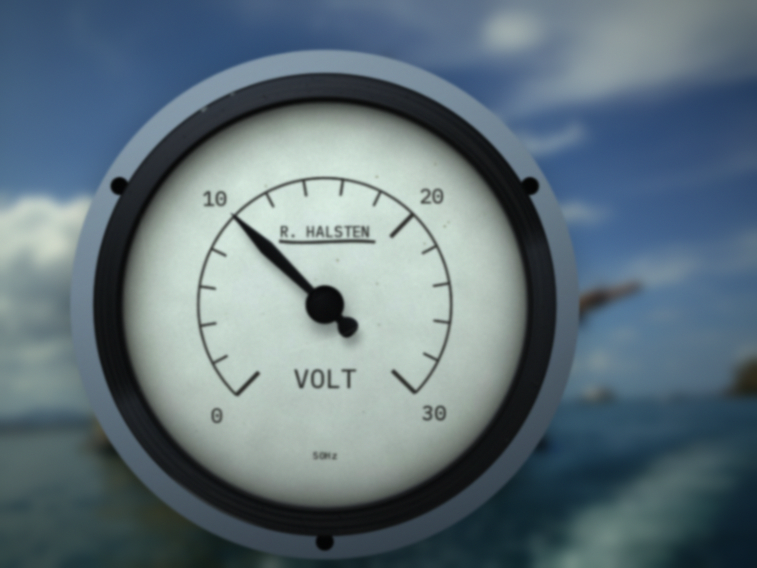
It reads 10,V
